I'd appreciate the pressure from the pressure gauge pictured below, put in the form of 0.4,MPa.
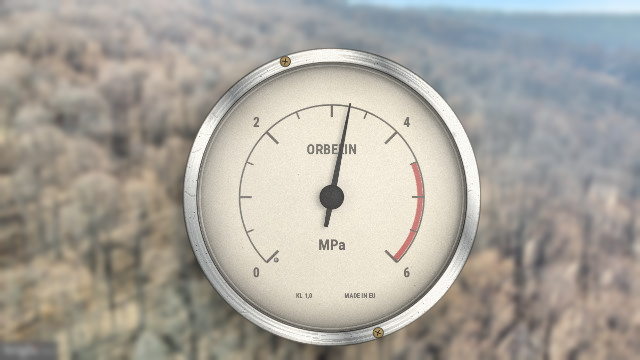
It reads 3.25,MPa
